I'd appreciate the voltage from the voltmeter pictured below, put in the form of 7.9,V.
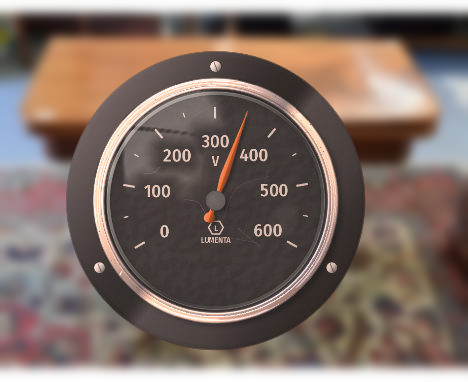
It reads 350,V
